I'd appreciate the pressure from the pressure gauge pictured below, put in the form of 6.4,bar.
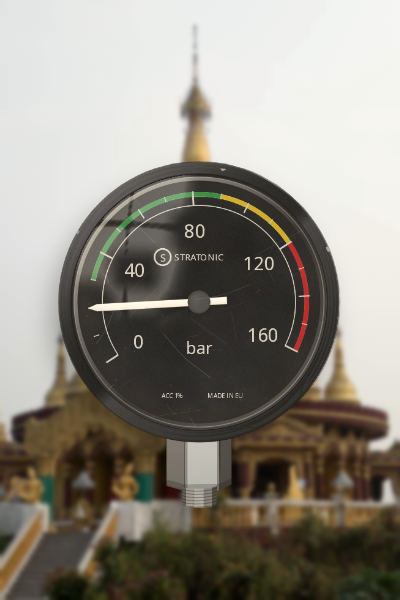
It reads 20,bar
